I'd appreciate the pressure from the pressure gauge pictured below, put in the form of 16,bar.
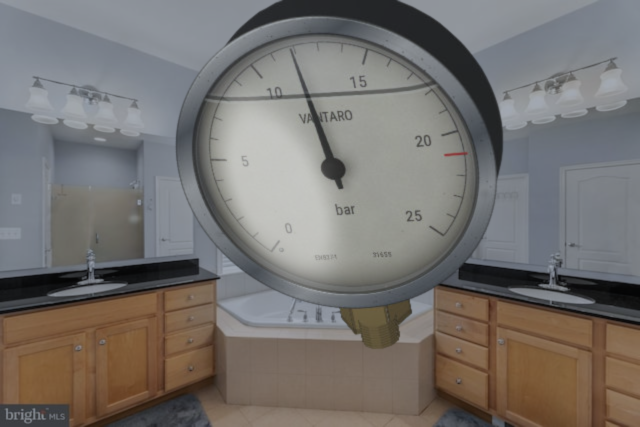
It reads 12,bar
